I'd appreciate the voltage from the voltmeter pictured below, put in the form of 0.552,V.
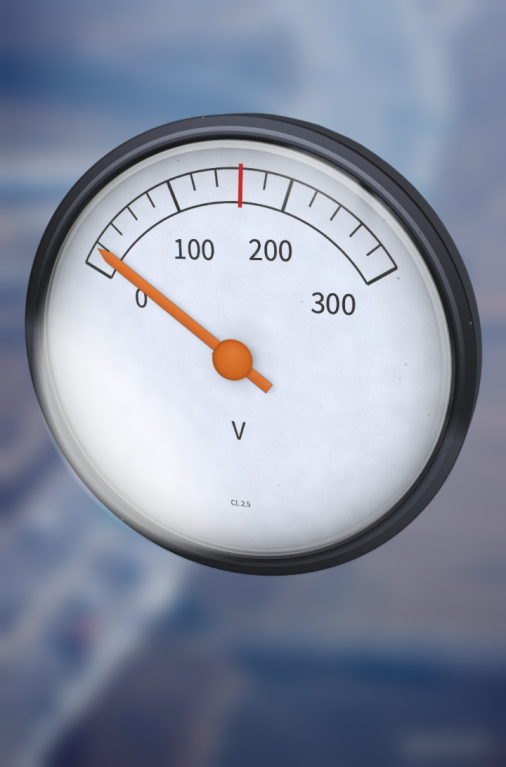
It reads 20,V
